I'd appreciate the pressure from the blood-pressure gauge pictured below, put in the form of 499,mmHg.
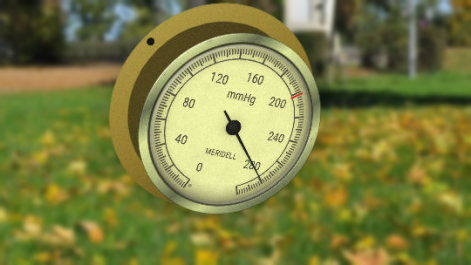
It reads 280,mmHg
